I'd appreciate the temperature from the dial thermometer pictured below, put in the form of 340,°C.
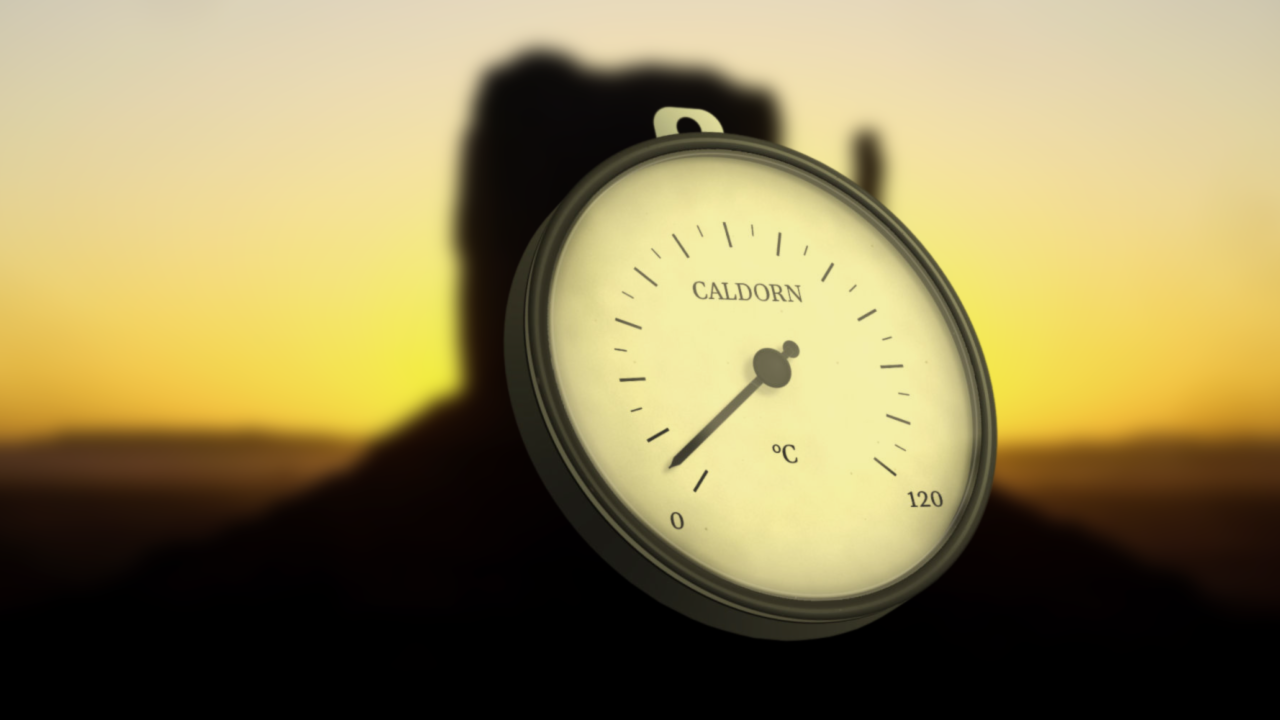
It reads 5,°C
